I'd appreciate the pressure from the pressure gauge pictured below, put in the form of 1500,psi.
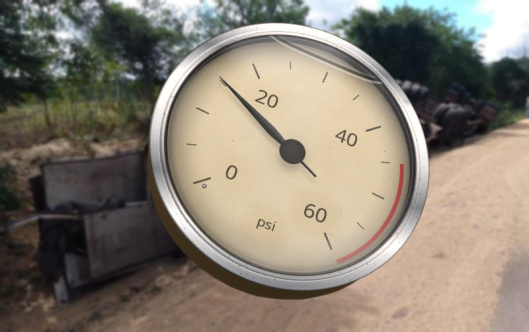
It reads 15,psi
